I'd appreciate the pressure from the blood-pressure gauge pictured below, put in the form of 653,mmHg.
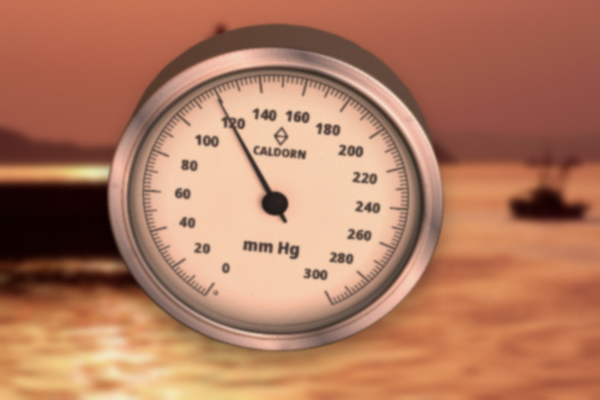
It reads 120,mmHg
